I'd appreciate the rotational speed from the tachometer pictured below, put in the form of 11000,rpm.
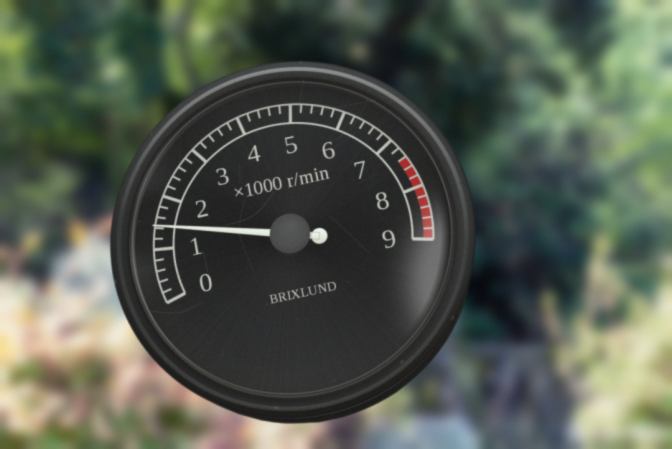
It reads 1400,rpm
